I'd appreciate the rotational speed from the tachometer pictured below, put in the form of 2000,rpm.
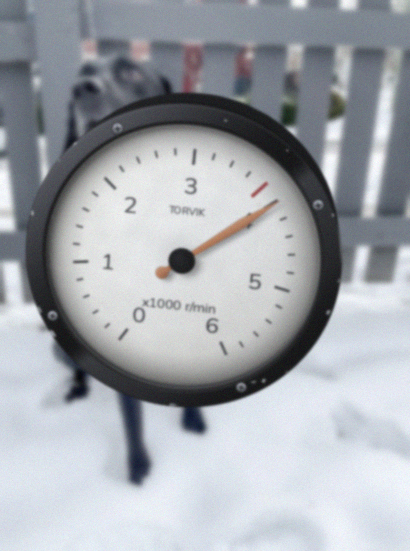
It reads 4000,rpm
